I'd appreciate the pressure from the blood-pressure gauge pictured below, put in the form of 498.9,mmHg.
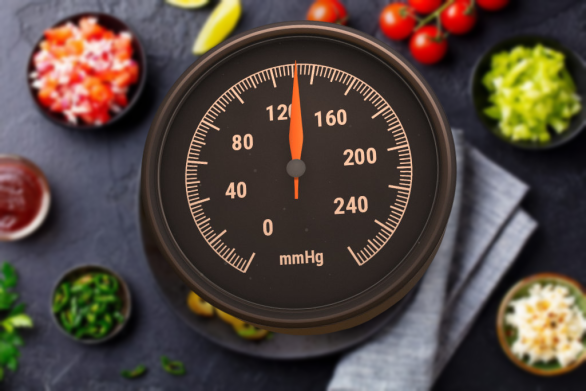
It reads 132,mmHg
